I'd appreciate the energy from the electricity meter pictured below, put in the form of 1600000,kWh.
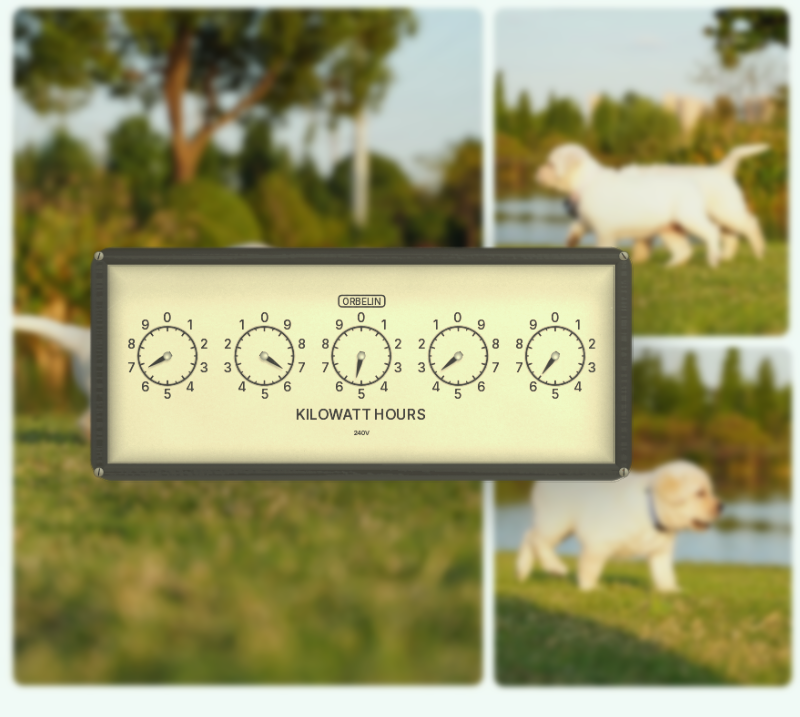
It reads 66536,kWh
